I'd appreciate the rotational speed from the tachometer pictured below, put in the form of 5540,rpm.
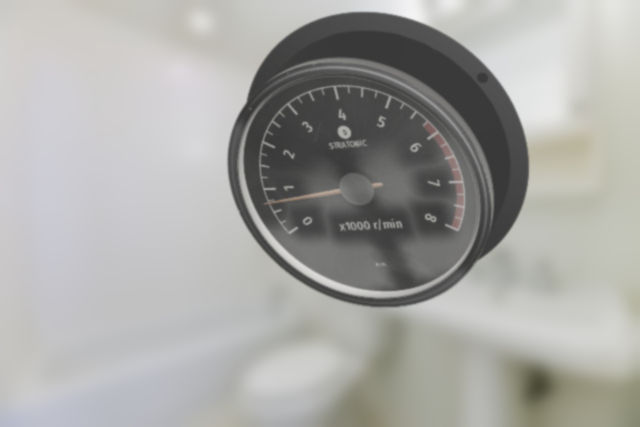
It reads 750,rpm
